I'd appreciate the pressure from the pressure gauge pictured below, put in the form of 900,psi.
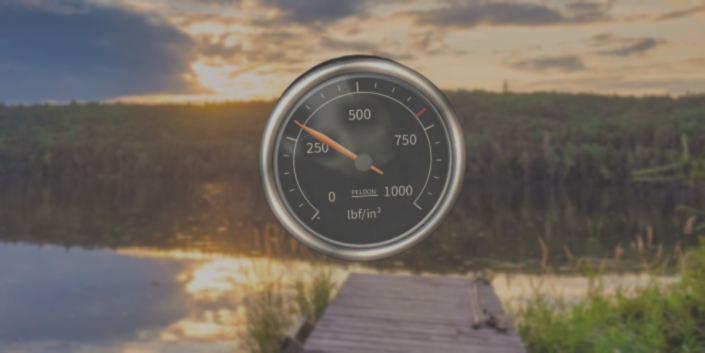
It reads 300,psi
